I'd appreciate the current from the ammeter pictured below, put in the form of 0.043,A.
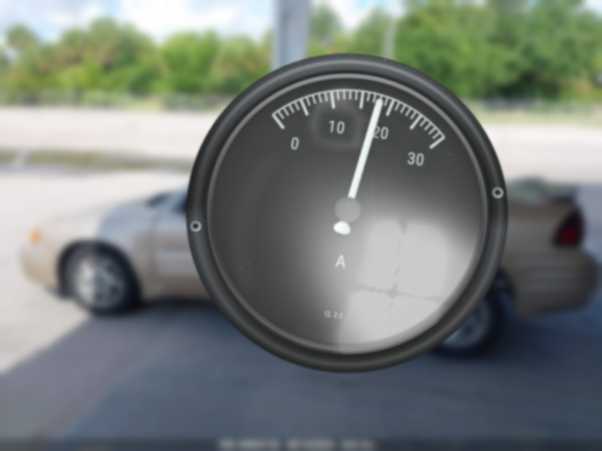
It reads 18,A
